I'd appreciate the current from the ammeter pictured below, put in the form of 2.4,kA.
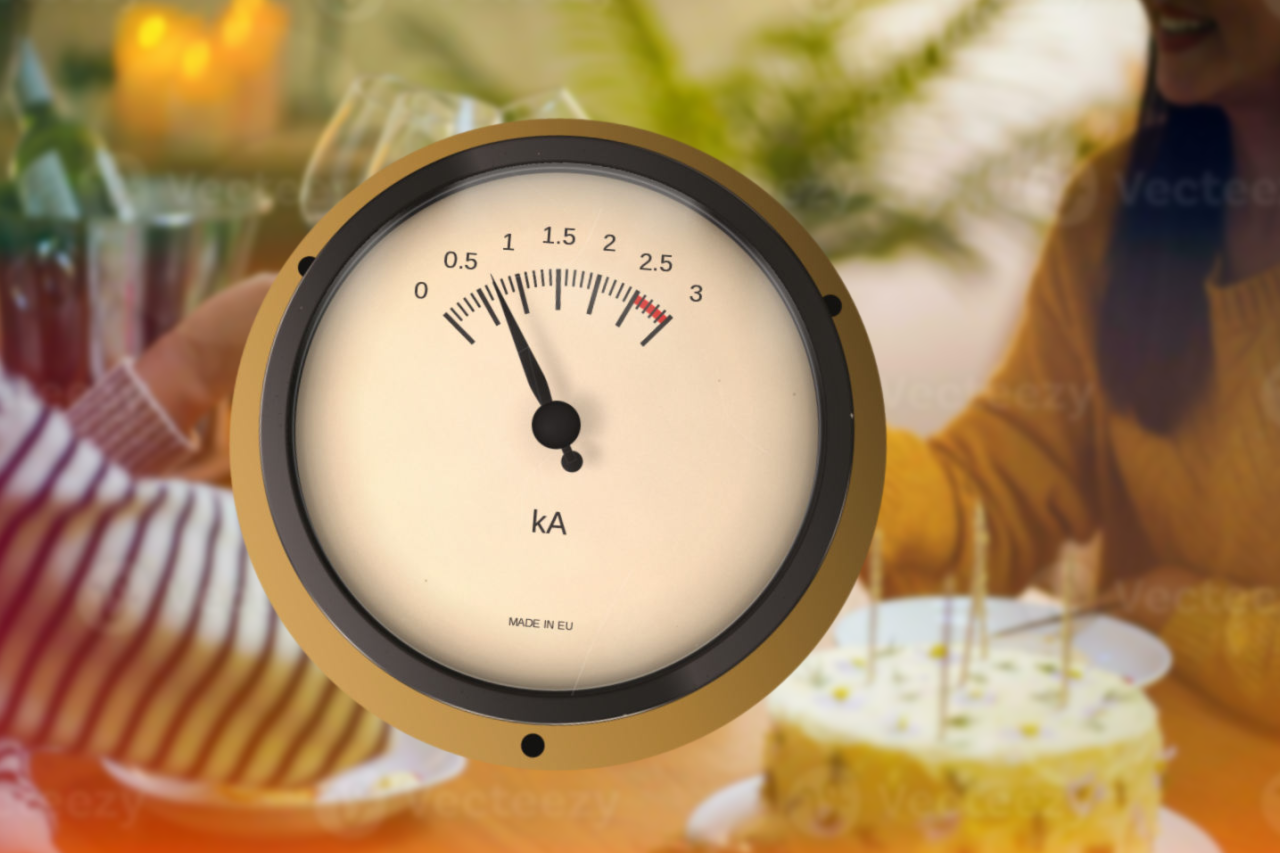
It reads 0.7,kA
